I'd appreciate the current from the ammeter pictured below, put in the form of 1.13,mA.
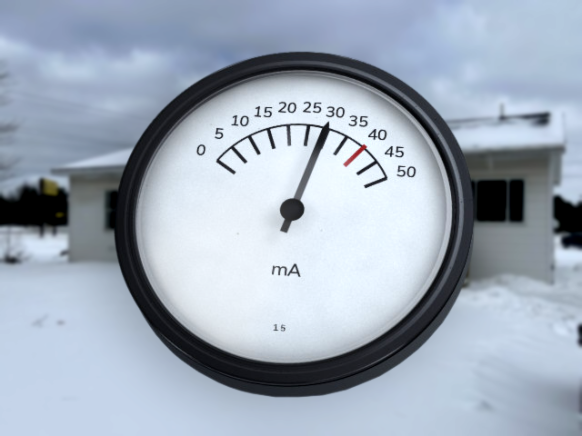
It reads 30,mA
